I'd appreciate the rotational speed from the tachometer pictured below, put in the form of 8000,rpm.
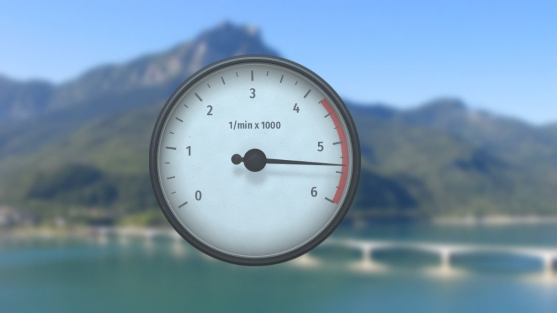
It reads 5375,rpm
